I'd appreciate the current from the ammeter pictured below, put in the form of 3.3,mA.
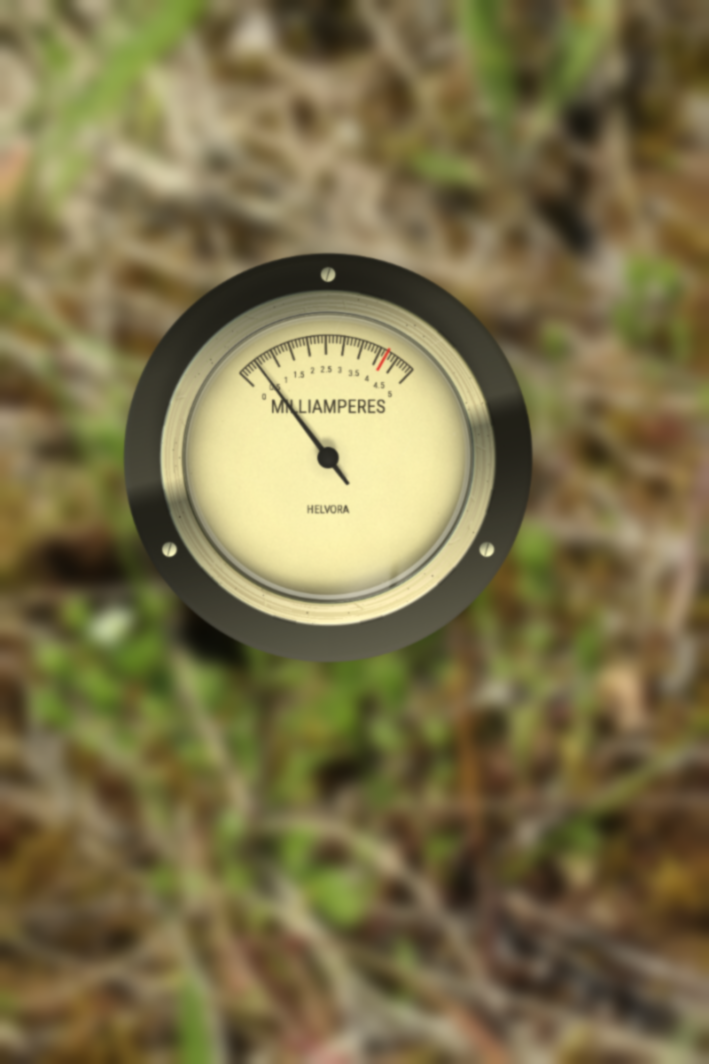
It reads 0.5,mA
